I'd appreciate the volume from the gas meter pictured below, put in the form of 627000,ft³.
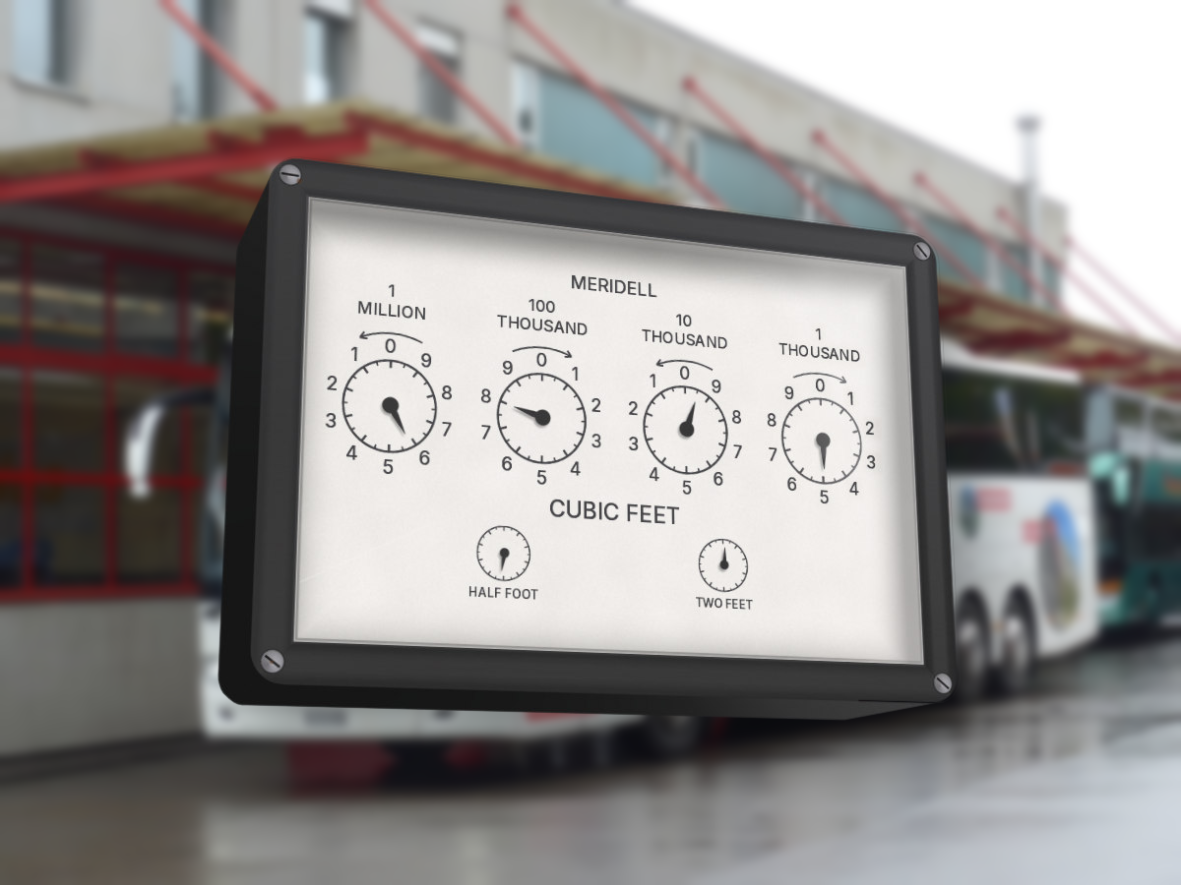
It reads 579500,ft³
